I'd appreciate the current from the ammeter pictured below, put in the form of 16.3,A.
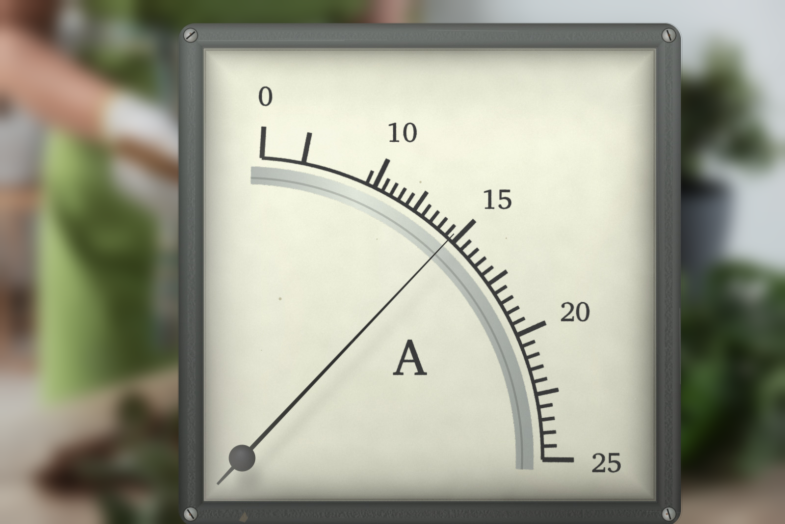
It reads 14.75,A
